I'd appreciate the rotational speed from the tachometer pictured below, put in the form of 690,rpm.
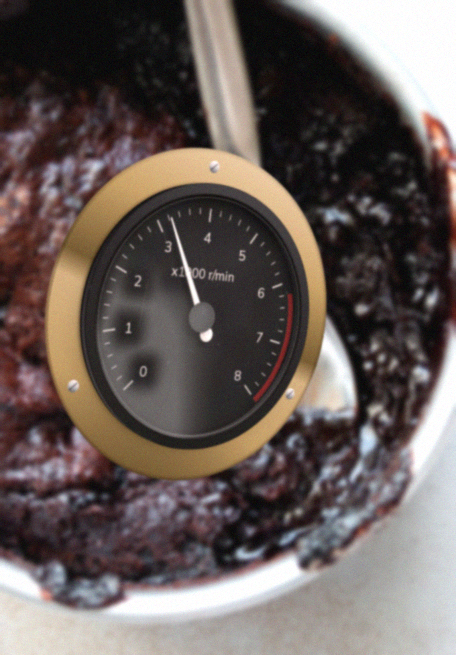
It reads 3200,rpm
